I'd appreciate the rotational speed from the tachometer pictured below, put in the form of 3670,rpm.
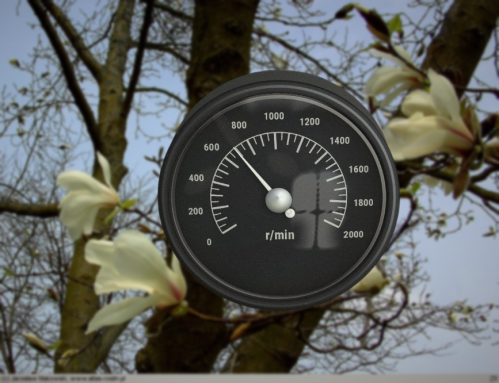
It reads 700,rpm
